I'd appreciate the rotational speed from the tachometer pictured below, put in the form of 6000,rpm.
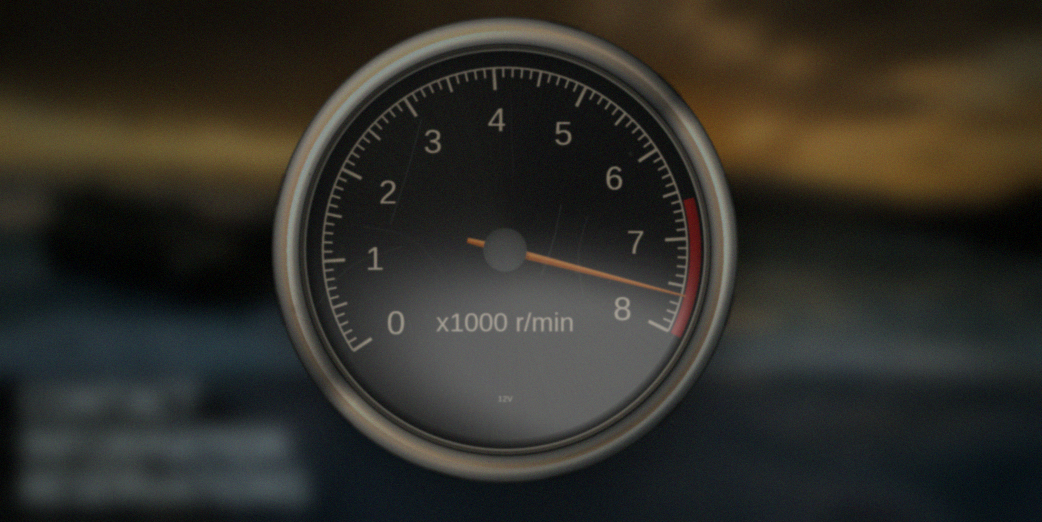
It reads 7600,rpm
